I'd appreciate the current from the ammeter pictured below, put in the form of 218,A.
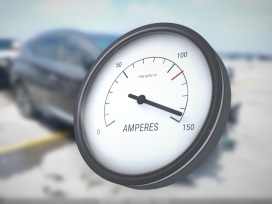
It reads 145,A
